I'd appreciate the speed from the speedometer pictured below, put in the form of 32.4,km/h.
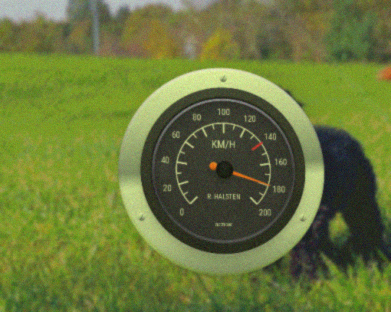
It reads 180,km/h
